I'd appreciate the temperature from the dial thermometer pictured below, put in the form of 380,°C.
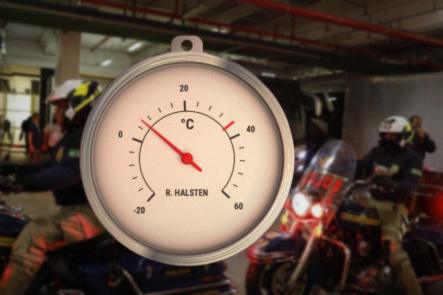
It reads 6,°C
